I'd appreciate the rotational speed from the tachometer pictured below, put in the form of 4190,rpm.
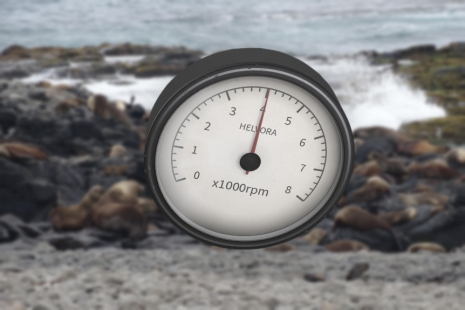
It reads 4000,rpm
